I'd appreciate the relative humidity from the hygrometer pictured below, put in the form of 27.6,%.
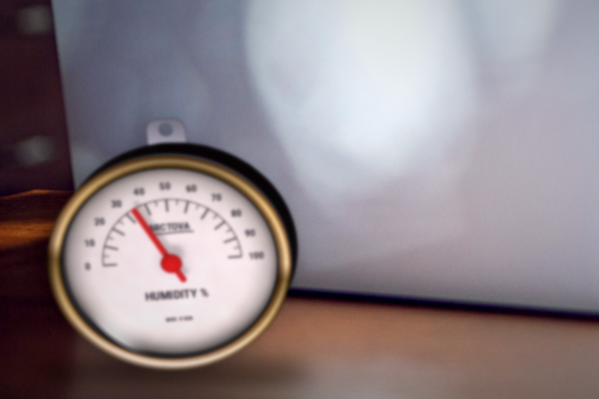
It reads 35,%
